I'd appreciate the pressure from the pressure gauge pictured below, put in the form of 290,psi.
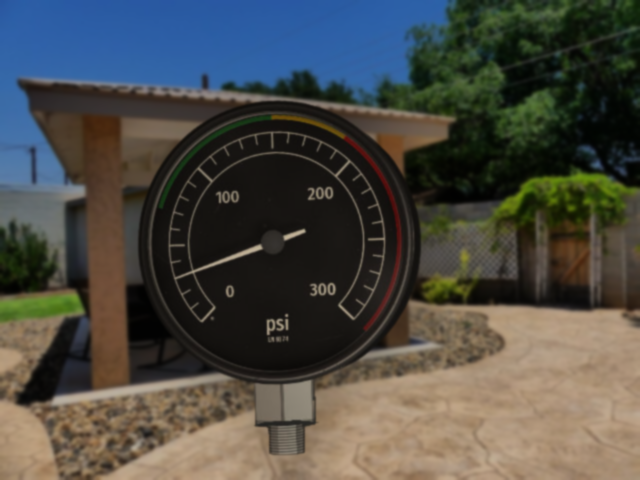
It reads 30,psi
